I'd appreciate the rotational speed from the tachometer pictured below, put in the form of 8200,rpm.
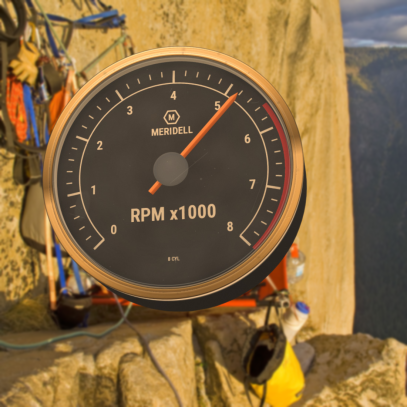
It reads 5200,rpm
